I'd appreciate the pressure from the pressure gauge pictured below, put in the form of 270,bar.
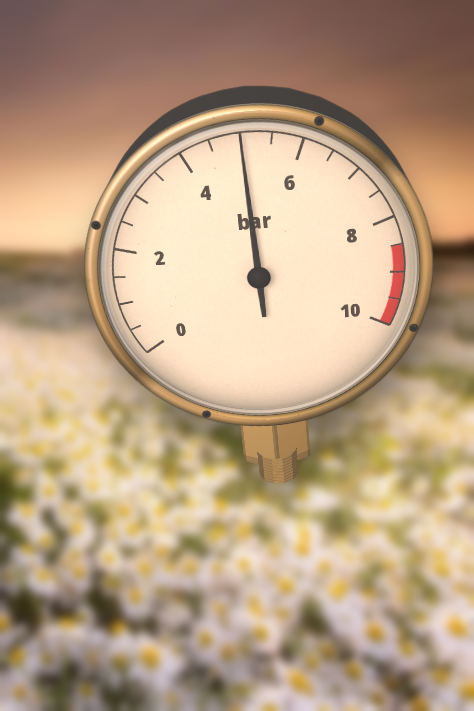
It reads 5,bar
